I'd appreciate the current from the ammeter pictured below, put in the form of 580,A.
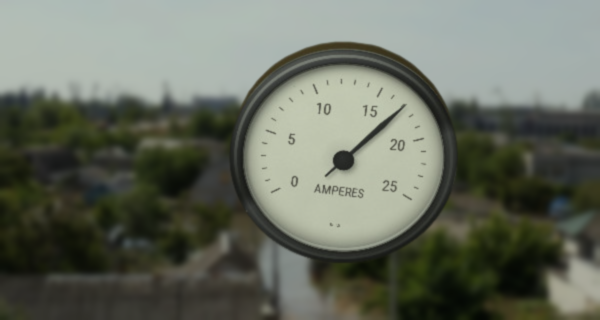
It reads 17,A
